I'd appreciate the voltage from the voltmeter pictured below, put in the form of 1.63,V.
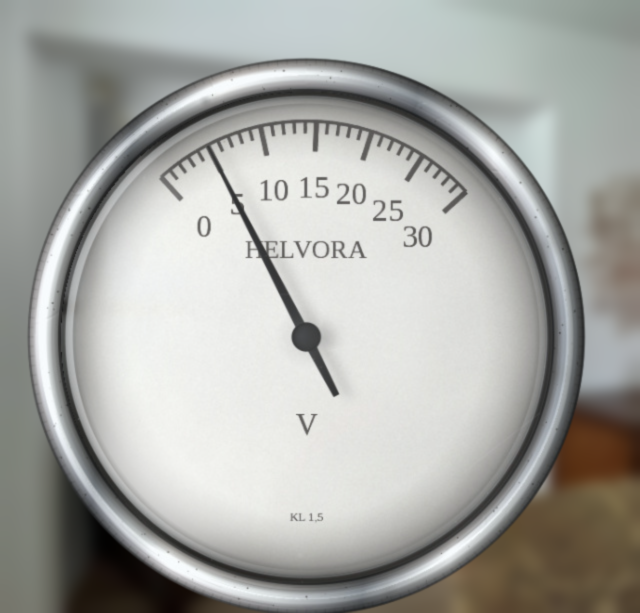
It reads 5,V
